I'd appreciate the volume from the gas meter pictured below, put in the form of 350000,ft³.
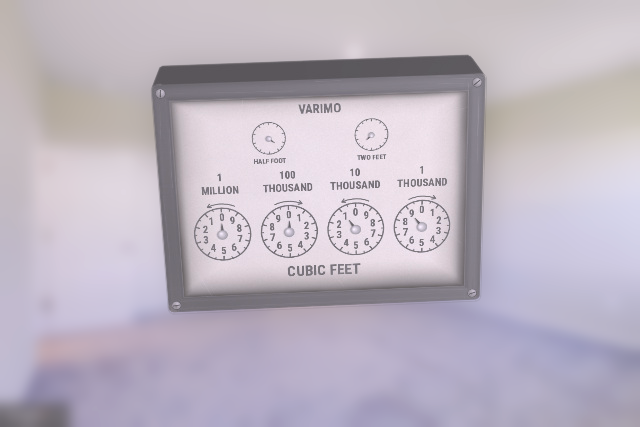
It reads 900,ft³
